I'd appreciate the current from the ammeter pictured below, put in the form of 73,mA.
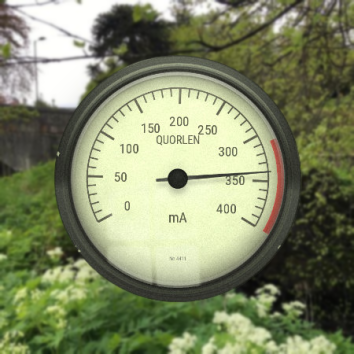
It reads 340,mA
